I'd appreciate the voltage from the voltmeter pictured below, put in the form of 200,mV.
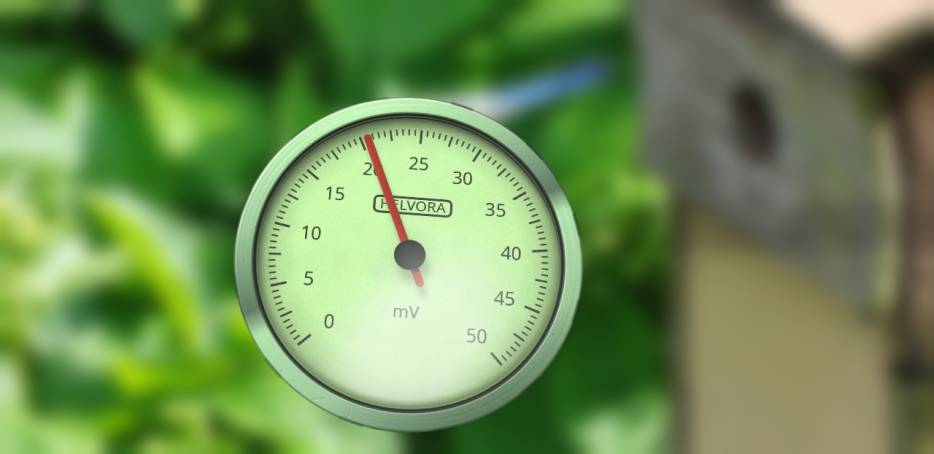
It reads 20.5,mV
